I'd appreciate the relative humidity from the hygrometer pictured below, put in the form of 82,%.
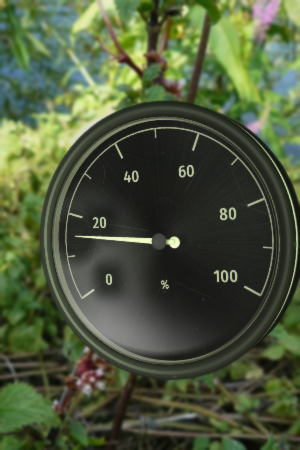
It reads 15,%
